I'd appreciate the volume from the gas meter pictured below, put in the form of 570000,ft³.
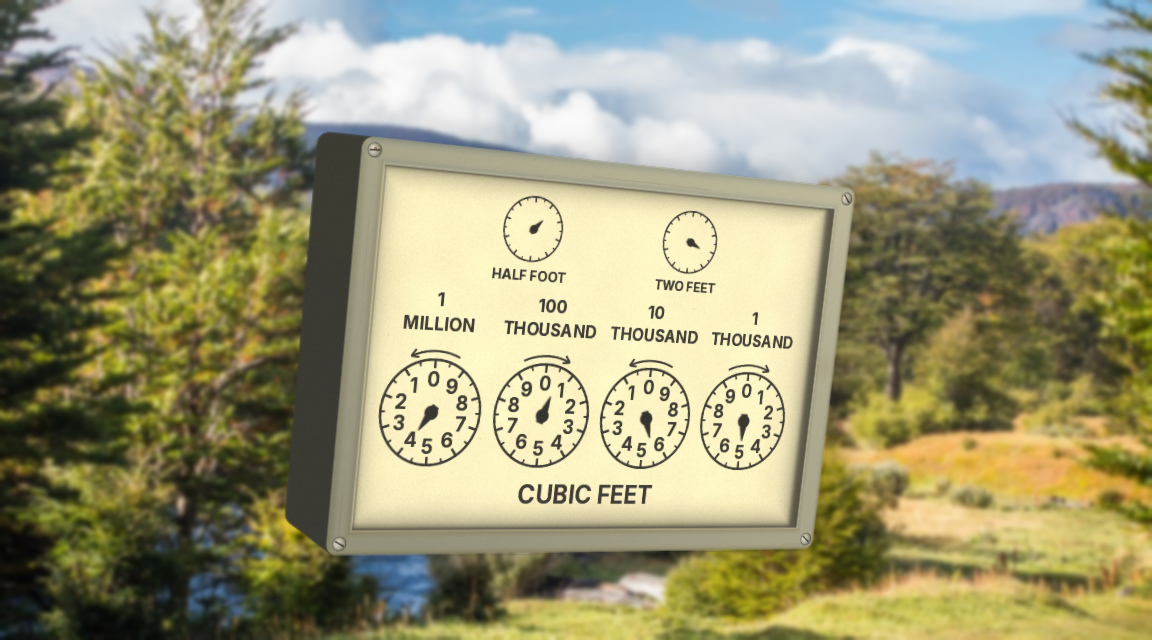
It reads 405500,ft³
